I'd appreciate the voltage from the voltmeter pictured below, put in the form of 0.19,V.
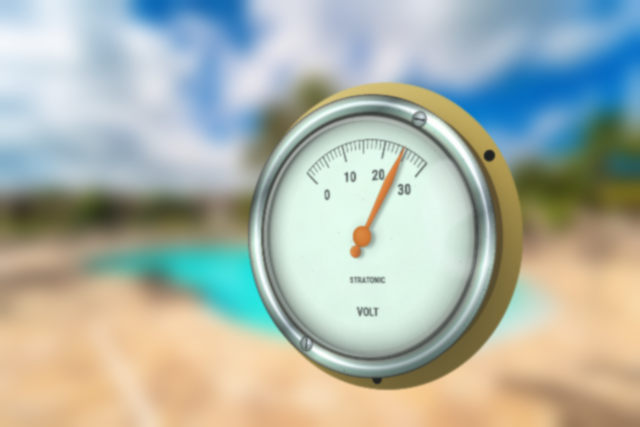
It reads 25,V
